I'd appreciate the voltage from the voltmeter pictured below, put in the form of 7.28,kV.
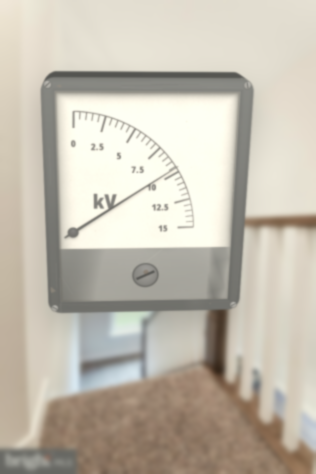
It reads 9.5,kV
